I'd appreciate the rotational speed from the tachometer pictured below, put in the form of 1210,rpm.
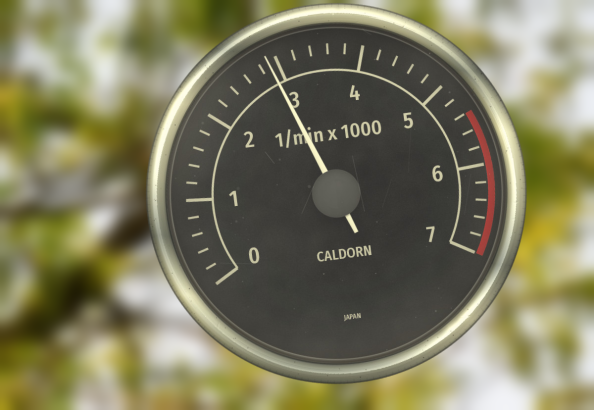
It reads 2900,rpm
